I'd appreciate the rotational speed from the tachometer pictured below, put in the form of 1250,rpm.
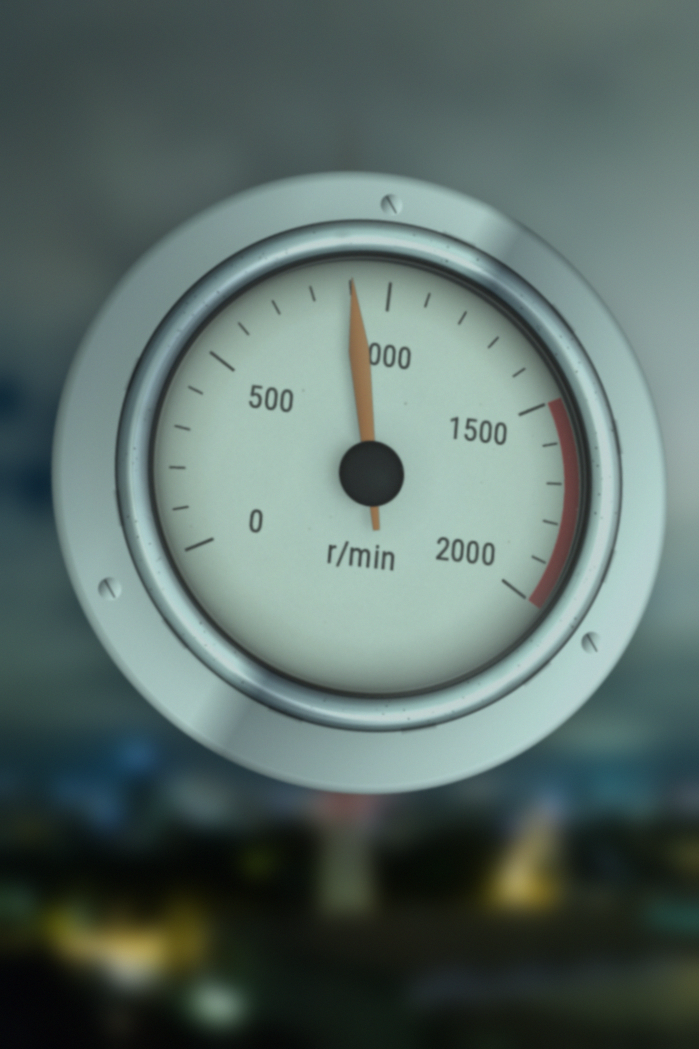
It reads 900,rpm
